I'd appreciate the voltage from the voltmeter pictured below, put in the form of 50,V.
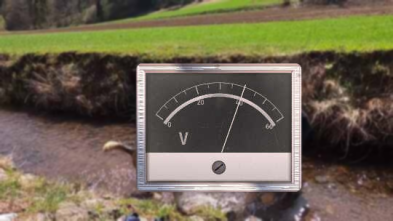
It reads 40,V
